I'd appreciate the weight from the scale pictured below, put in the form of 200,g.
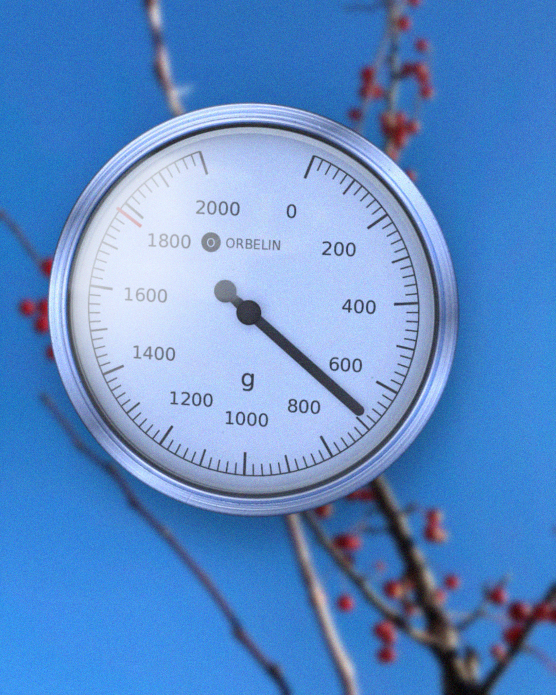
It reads 680,g
